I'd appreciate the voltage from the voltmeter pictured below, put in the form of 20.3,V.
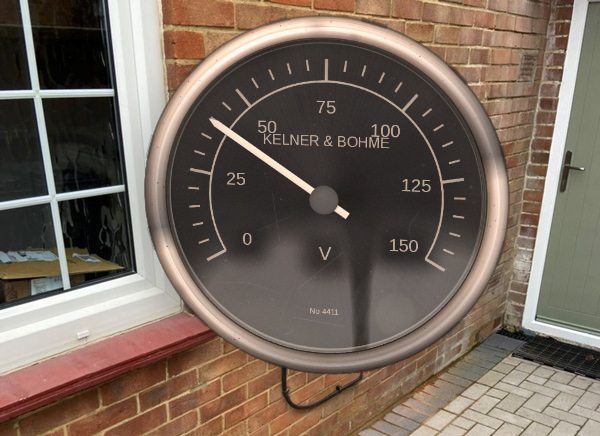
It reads 40,V
